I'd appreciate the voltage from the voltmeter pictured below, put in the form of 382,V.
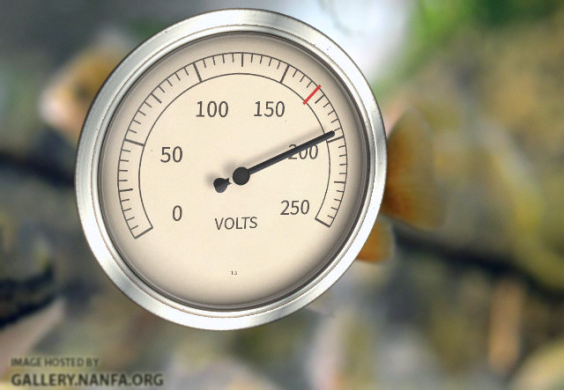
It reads 195,V
